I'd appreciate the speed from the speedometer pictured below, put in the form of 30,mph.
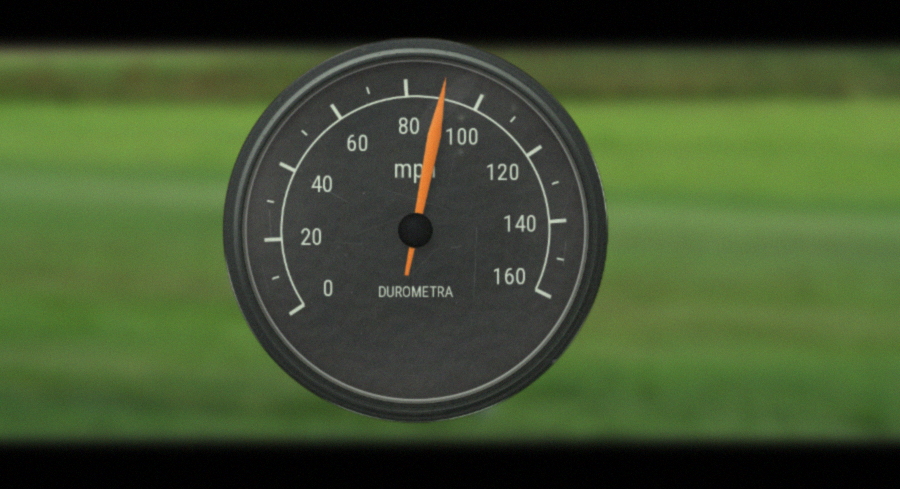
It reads 90,mph
